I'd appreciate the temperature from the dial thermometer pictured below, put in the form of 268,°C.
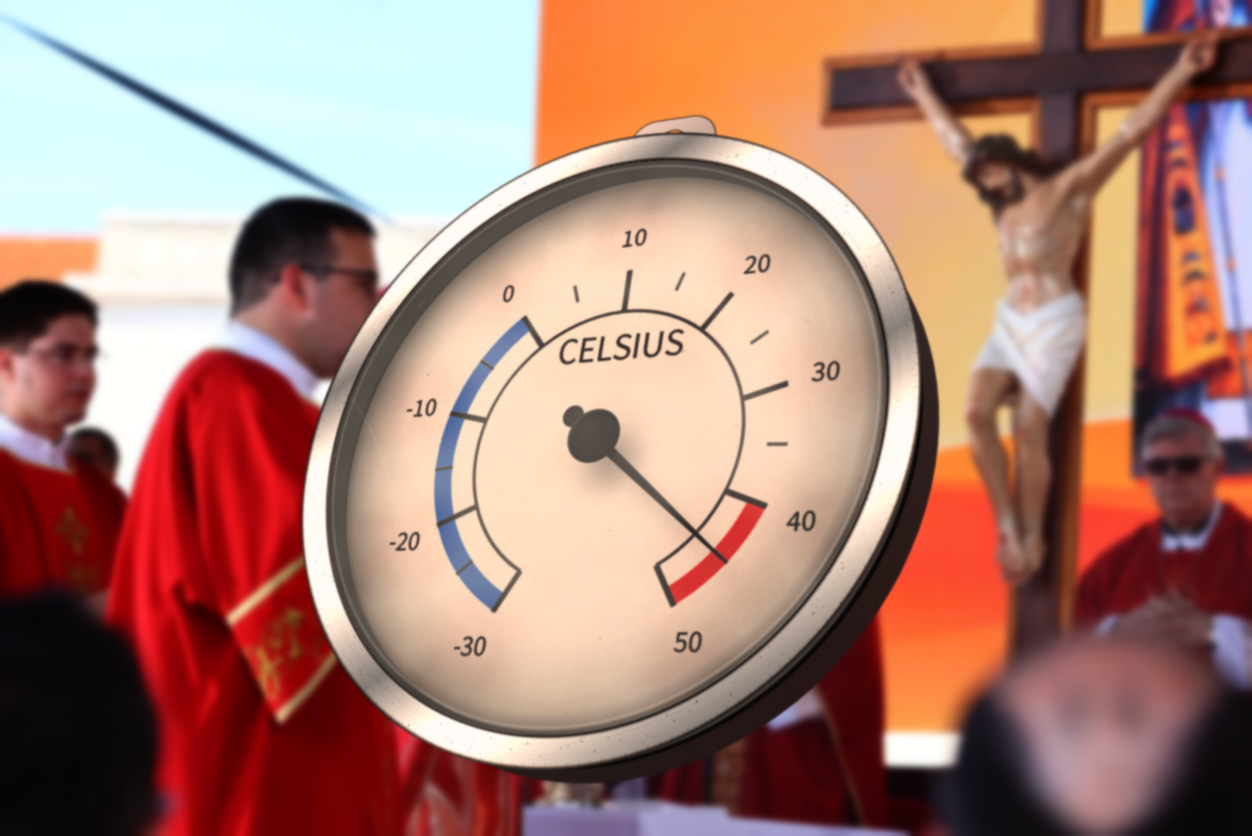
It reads 45,°C
